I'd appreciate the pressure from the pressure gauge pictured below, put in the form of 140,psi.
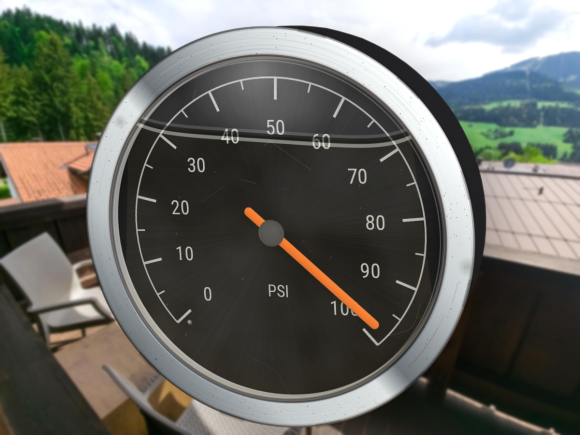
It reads 97.5,psi
